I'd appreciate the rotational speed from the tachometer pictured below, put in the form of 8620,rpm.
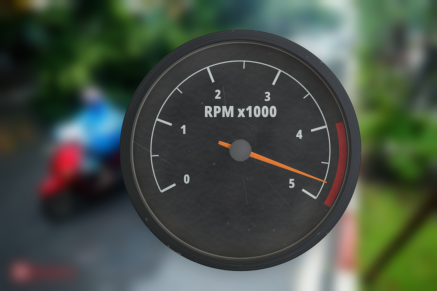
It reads 4750,rpm
